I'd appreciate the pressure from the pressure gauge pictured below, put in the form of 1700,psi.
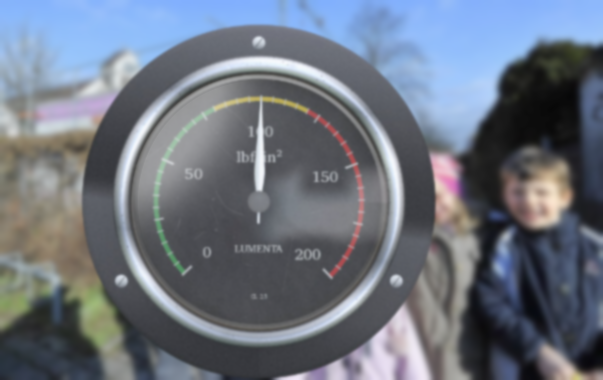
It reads 100,psi
